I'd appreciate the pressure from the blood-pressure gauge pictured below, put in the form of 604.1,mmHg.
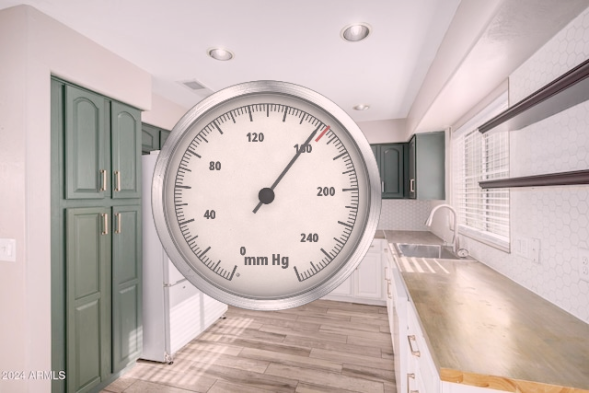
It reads 160,mmHg
